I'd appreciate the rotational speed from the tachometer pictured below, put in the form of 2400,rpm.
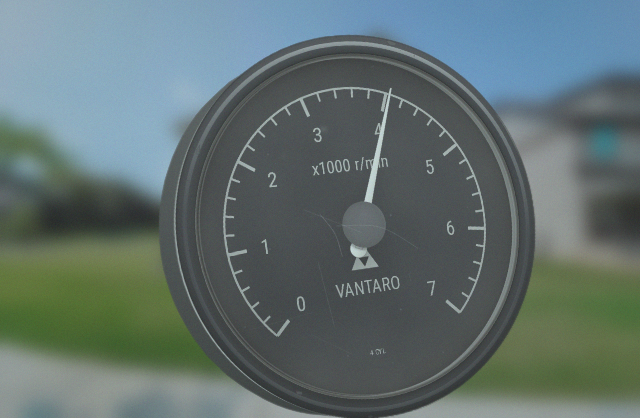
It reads 4000,rpm
